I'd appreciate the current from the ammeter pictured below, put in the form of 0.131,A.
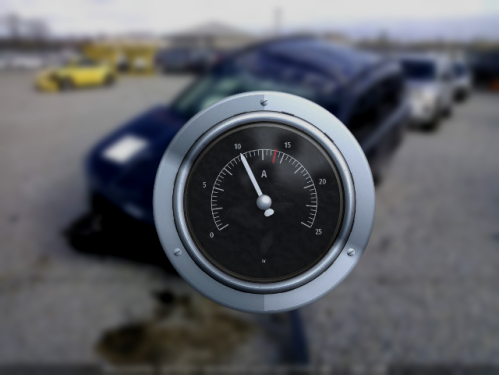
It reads 10,A
